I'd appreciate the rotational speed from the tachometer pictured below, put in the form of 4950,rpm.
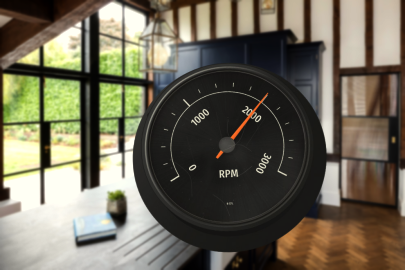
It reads 2000,rpm
